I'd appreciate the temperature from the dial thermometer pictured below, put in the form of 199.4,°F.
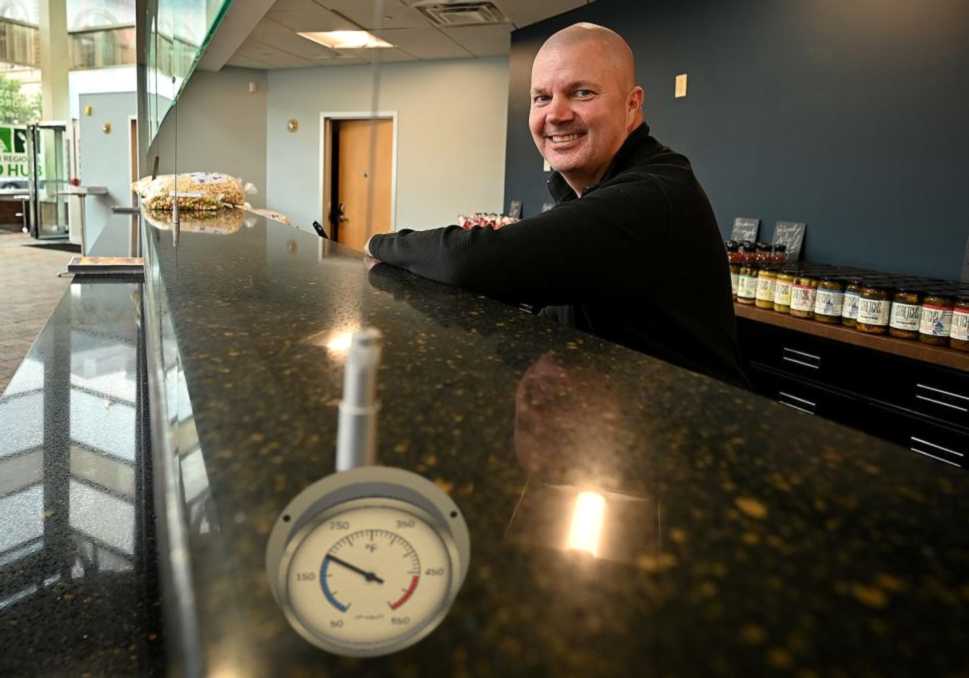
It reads 200,°F
